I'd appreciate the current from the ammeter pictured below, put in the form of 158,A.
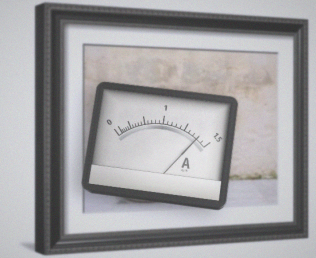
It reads 1.4,A
